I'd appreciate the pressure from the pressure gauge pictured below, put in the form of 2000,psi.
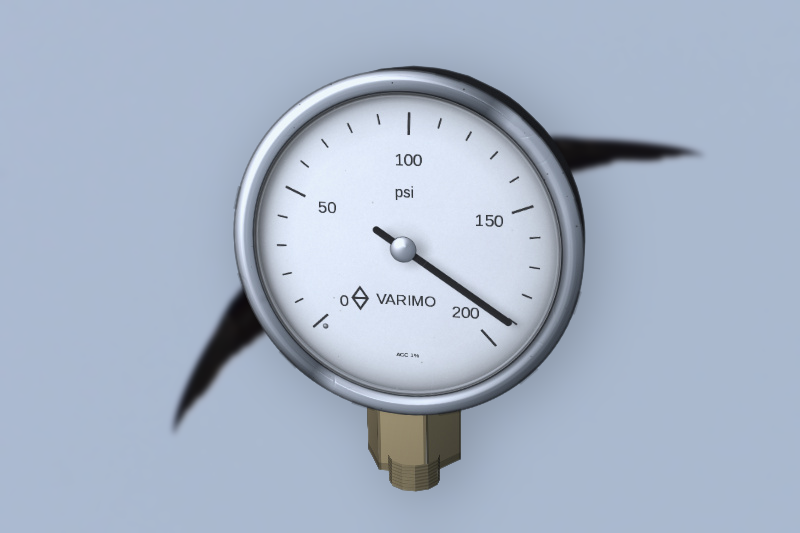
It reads 190,psi
